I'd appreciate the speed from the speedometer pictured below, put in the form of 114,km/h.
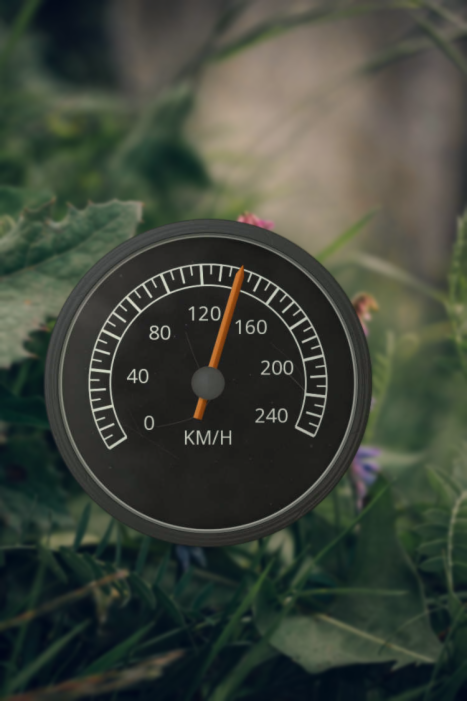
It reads 140,km/h
